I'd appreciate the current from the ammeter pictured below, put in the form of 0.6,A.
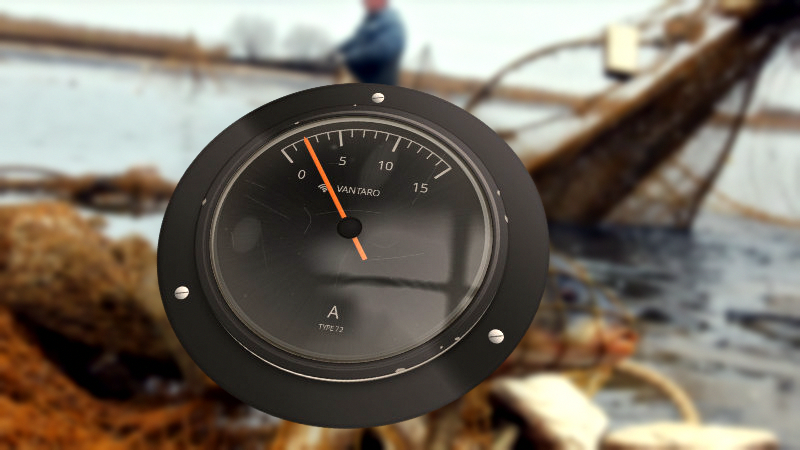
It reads 2,A
